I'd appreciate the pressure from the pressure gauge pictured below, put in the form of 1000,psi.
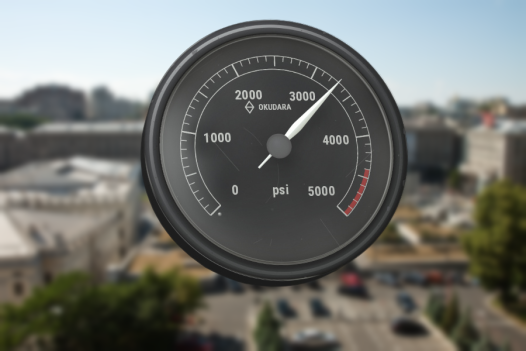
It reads 3300,psi
